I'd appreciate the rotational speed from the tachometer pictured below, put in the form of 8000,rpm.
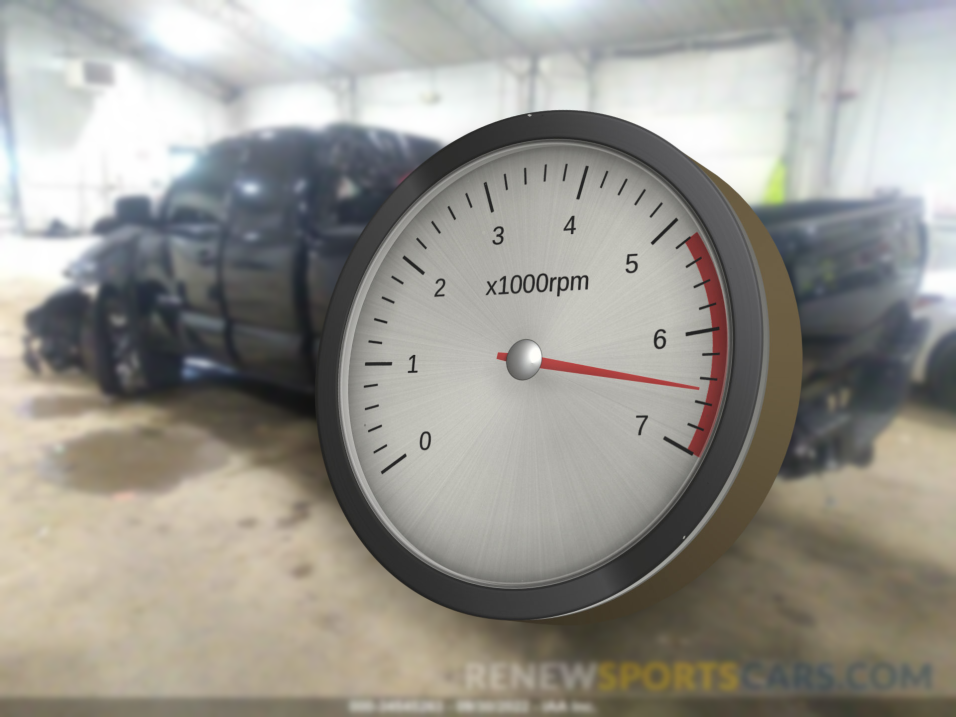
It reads 6500,rpm
